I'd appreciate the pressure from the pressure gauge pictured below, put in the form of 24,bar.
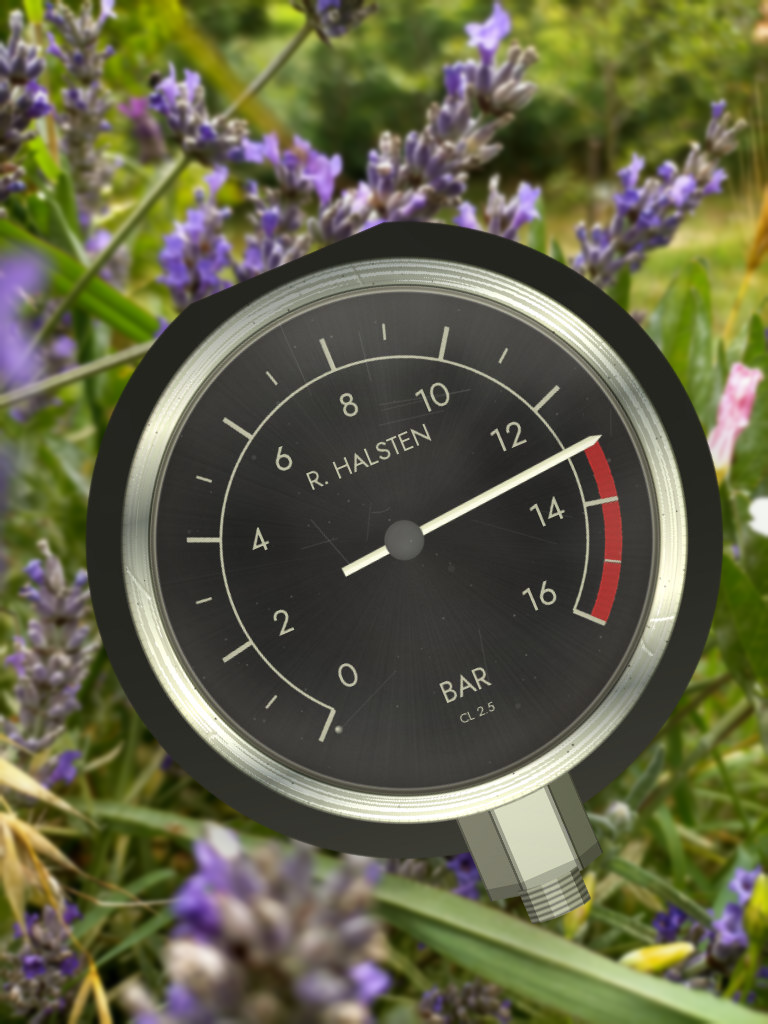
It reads 13,bar
